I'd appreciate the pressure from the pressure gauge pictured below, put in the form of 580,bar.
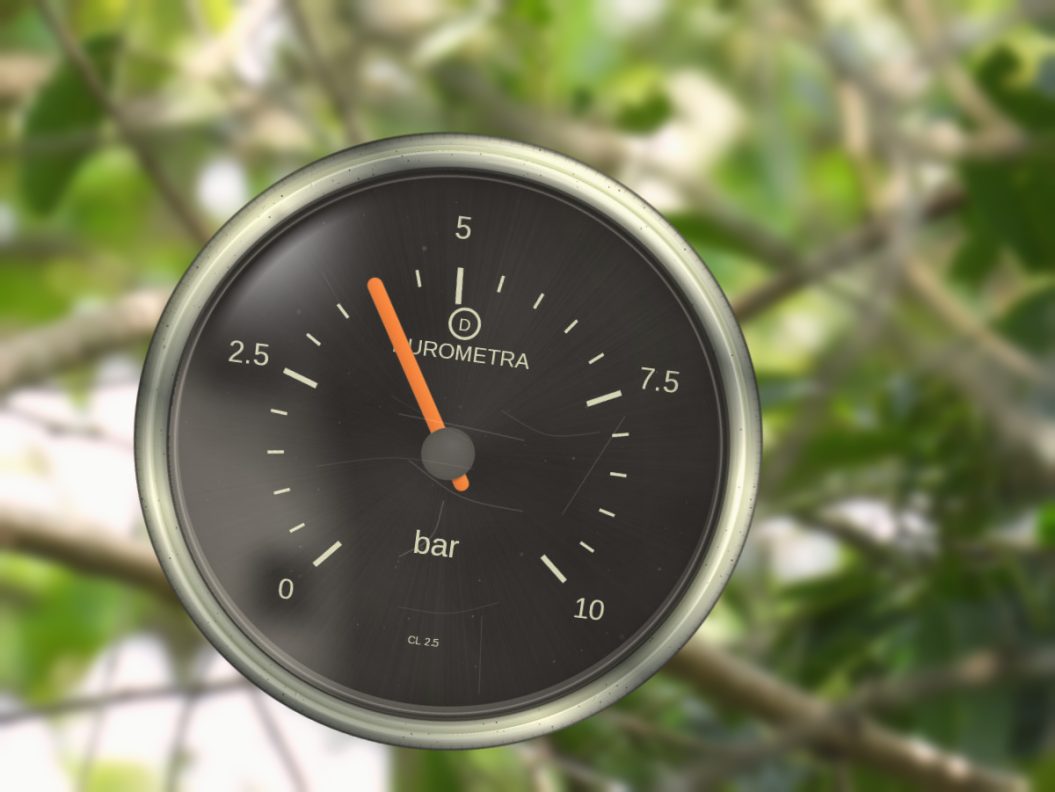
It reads 4,bar
